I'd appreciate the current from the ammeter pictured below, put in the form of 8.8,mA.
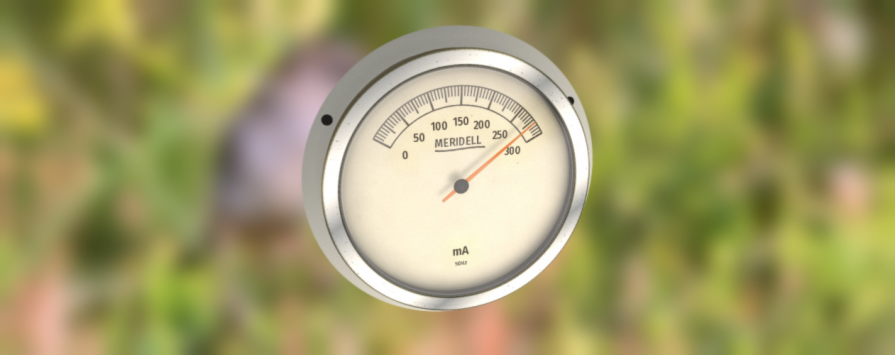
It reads 275,mA
